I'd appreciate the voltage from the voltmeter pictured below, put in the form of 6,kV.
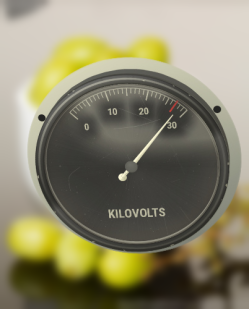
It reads 28,kV
